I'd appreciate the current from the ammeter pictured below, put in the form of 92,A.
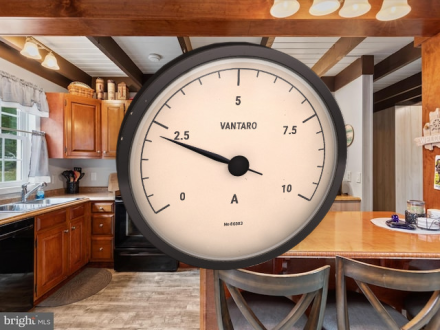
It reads 2.25,A
